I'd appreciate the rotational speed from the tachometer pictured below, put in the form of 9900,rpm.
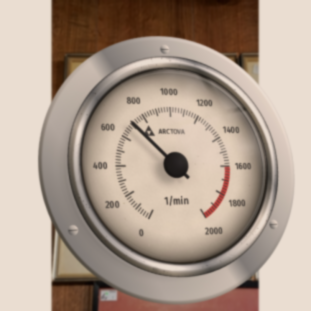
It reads 700,rpm
